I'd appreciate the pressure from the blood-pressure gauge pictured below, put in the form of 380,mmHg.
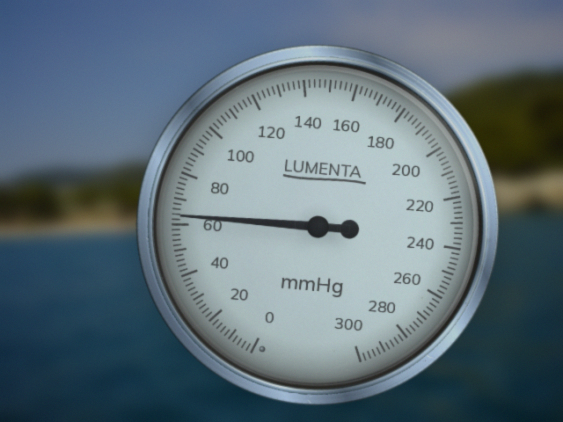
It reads 64,mmHg
